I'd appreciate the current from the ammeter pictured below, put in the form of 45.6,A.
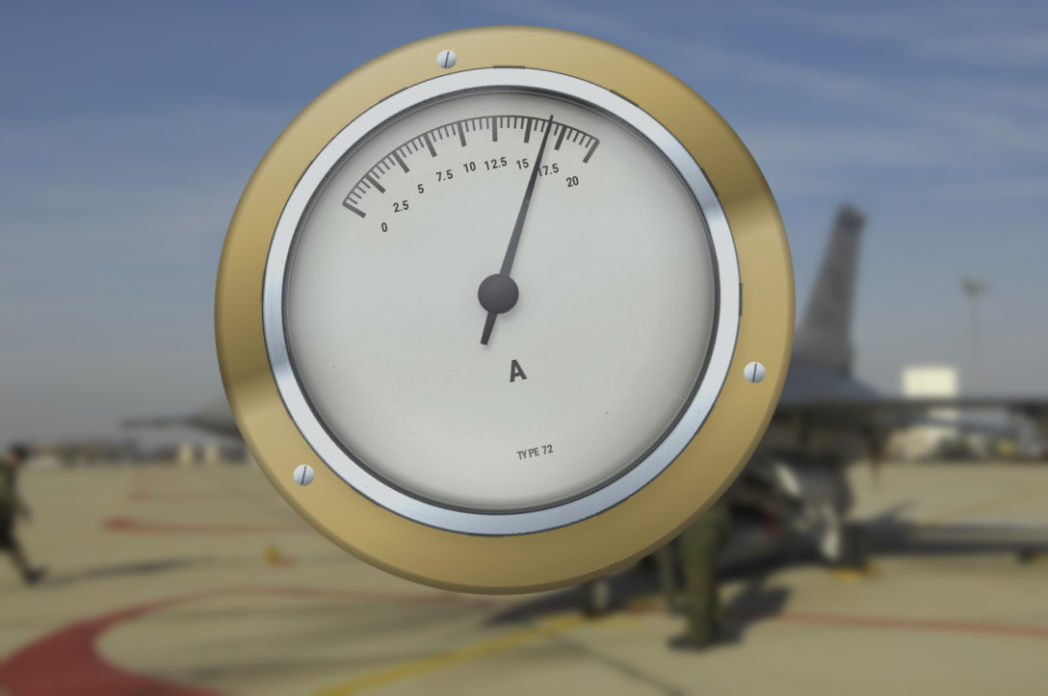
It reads 16.5,A
